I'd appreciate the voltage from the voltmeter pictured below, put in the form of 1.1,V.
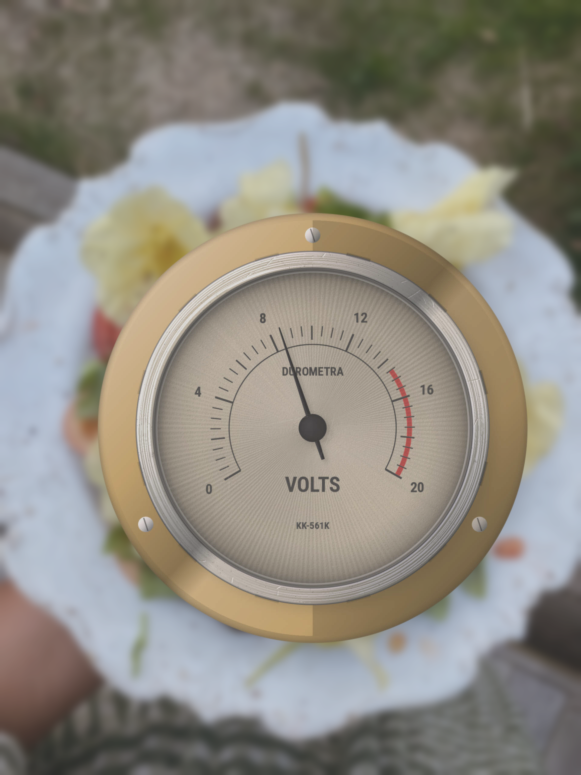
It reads 8.5,V
